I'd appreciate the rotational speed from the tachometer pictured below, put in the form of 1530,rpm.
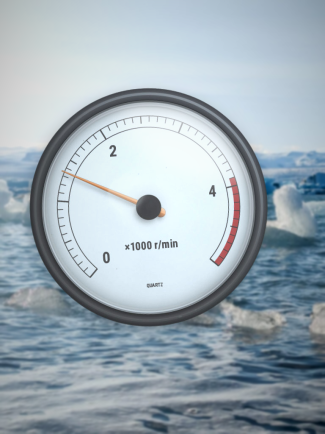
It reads 1350,rpm
